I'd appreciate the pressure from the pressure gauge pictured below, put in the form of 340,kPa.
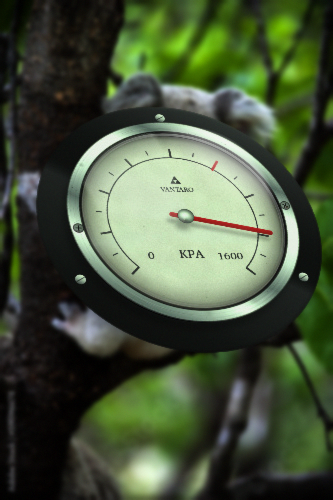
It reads 1400,kPa
